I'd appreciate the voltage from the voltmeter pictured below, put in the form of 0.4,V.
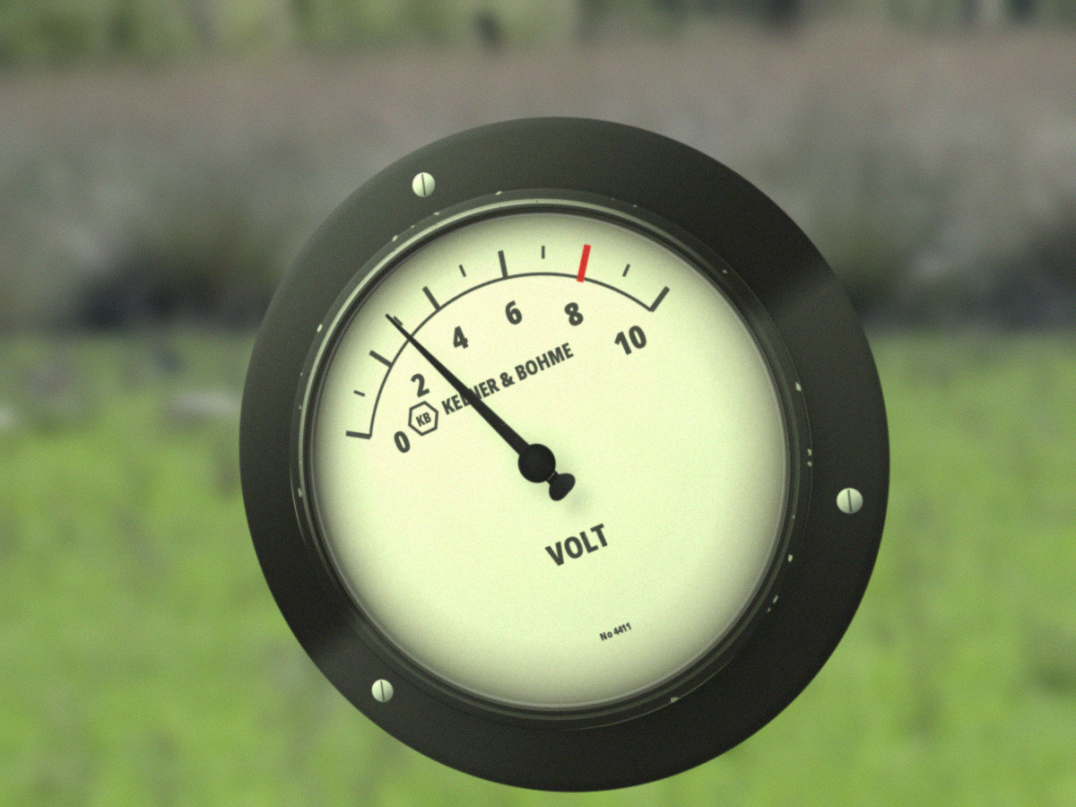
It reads 3,V
